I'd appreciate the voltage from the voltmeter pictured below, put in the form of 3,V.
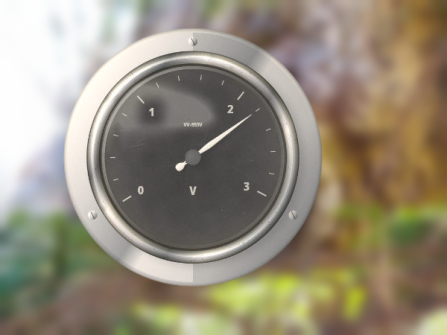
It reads 2.2,V
